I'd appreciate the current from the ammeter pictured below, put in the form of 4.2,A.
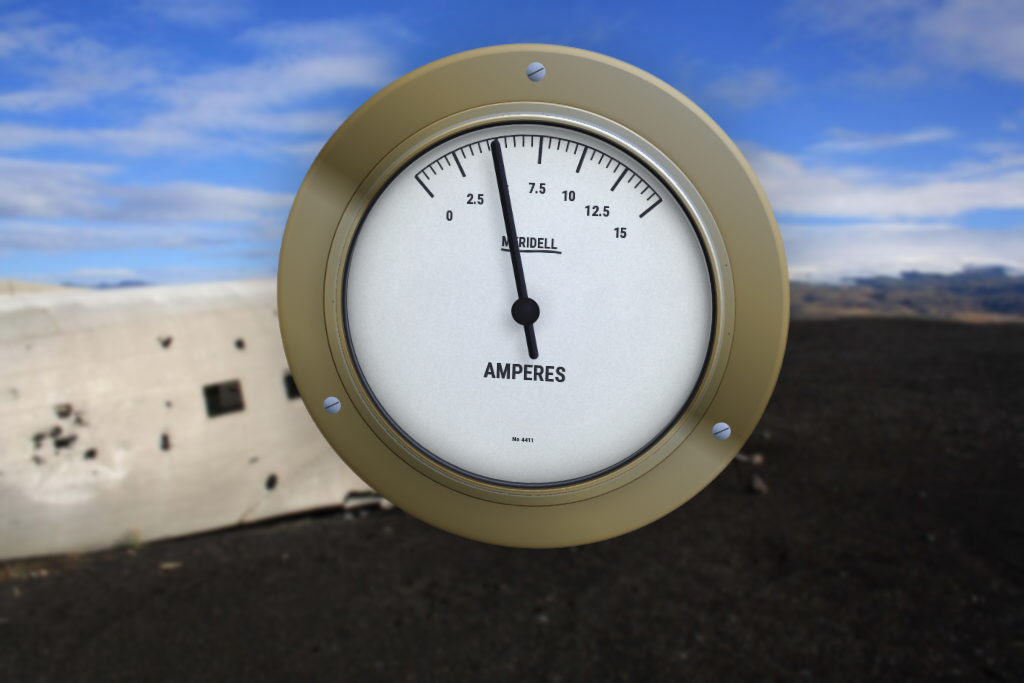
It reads 5,A
